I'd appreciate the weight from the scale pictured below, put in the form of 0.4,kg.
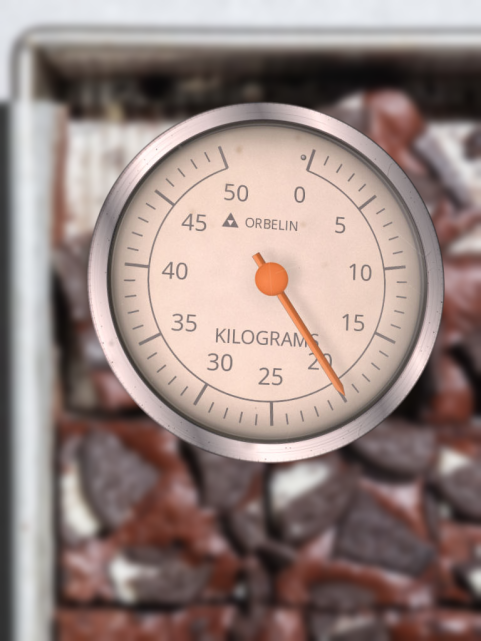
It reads 20,kg
